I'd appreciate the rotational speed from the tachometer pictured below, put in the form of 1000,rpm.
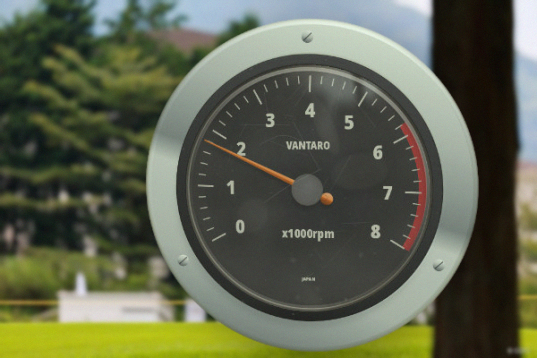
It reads 1800,rpm
